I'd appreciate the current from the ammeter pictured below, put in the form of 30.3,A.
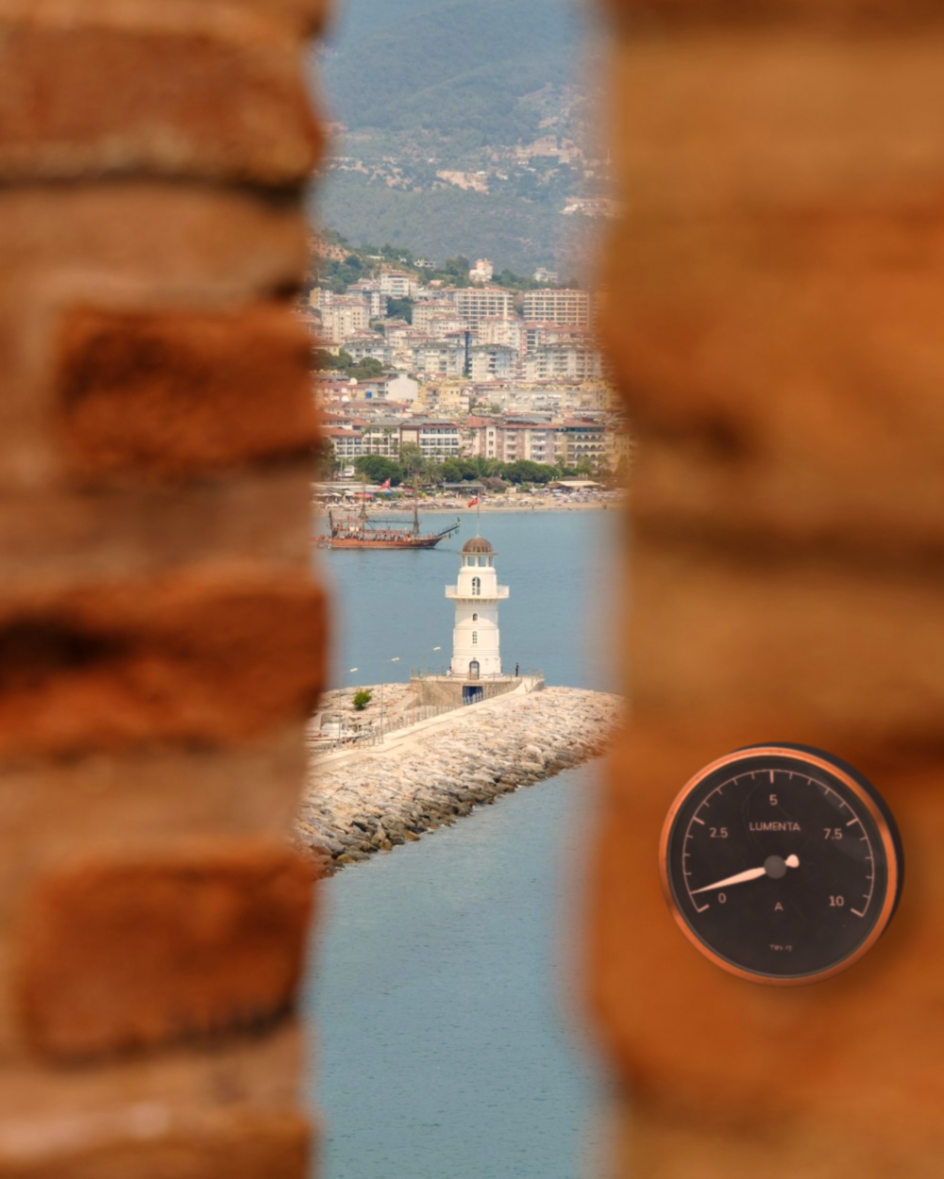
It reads 0.5,A
